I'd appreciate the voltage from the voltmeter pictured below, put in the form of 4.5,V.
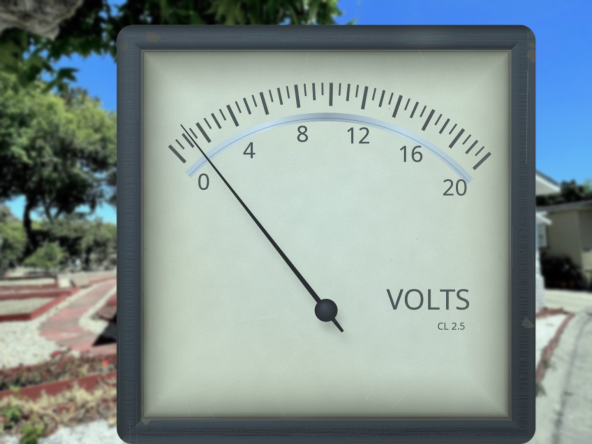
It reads 1.25,V
